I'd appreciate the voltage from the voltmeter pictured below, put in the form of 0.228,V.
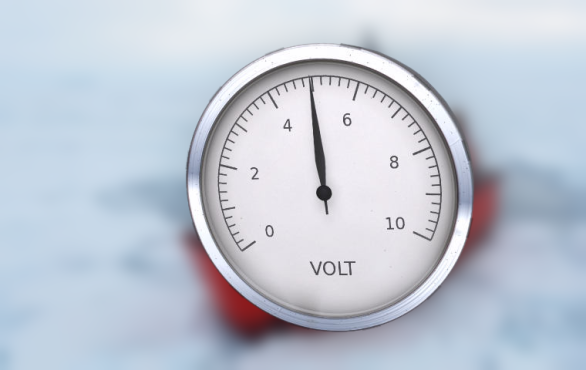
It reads 5,V
